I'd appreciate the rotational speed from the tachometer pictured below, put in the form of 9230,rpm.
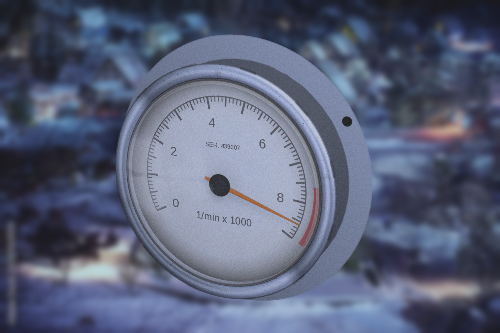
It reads 8500,rpm
